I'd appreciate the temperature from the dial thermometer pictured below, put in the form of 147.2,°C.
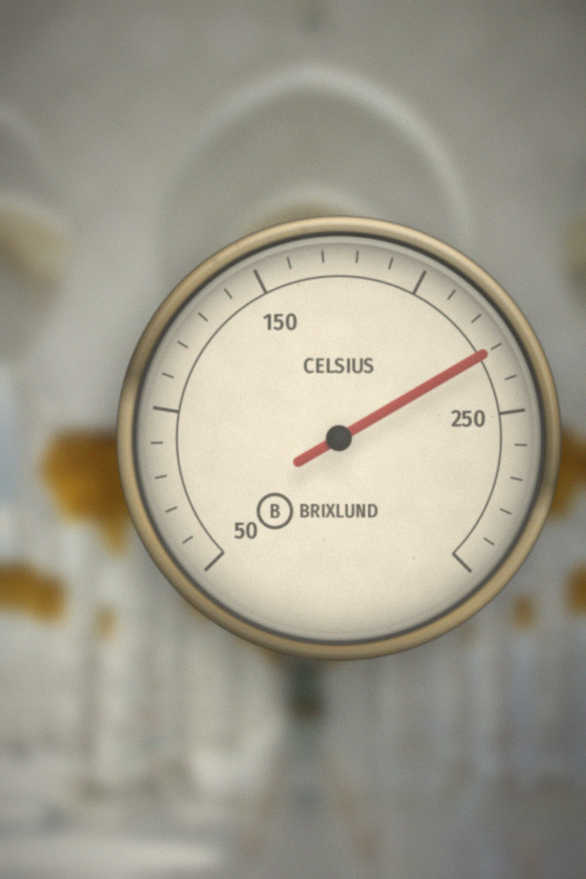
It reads 230,°C
